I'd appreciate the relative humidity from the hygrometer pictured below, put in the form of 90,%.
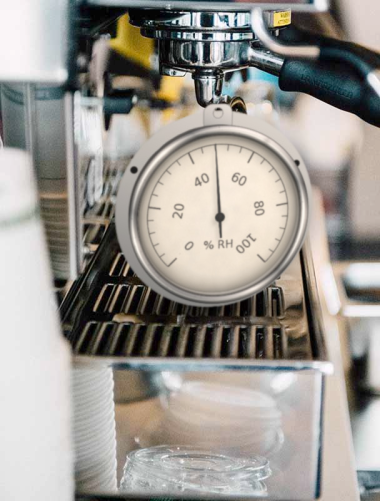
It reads 48,%
